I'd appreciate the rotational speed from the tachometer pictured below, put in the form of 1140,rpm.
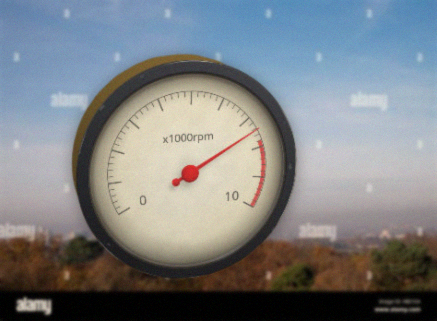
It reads 7400,rpm
